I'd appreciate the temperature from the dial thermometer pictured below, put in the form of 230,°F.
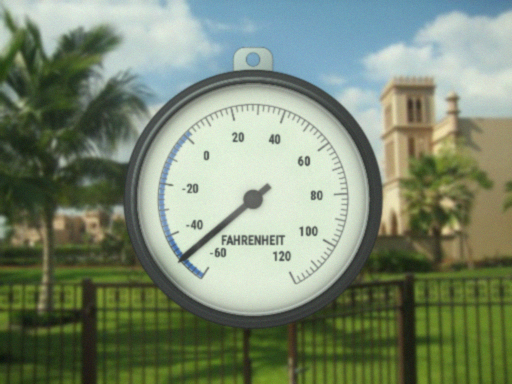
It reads -50,°F
